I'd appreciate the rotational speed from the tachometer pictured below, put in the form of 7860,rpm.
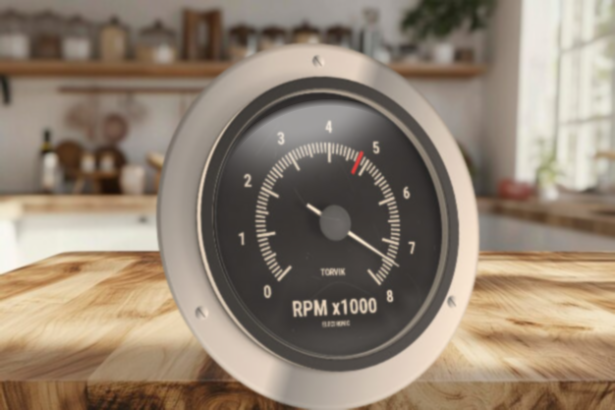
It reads 7500,rpm
